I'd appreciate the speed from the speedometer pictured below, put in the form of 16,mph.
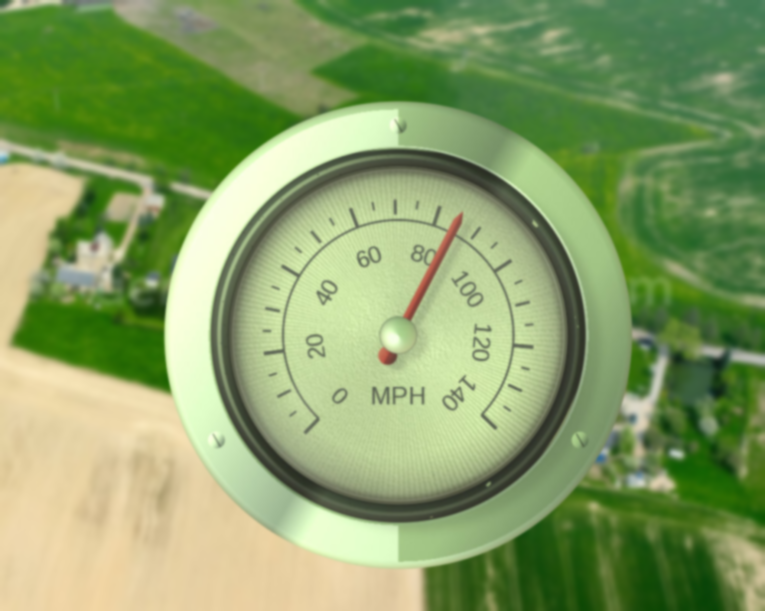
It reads 85,mph
